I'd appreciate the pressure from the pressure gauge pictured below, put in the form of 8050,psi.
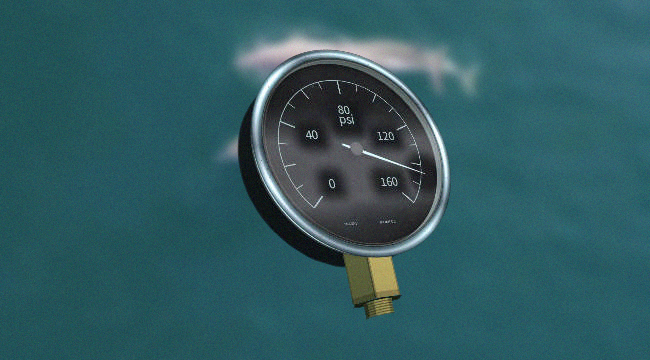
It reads 145,psi
